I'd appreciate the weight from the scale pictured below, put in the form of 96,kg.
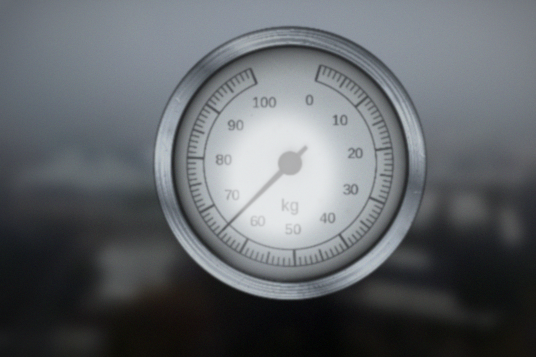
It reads 65,kg
